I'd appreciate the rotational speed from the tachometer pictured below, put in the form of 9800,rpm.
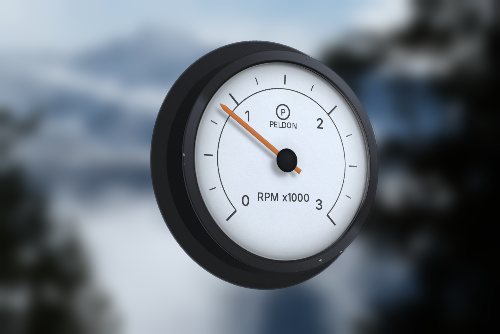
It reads 875,rpm
